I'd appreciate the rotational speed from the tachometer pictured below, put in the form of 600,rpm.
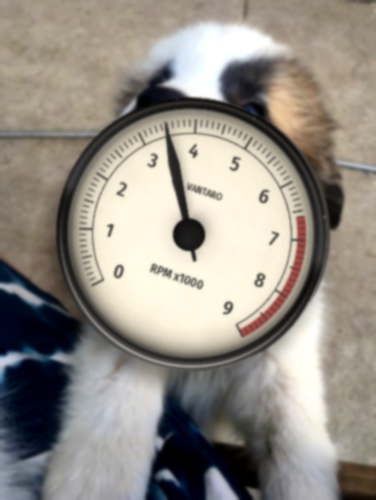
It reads 3500,rpm
